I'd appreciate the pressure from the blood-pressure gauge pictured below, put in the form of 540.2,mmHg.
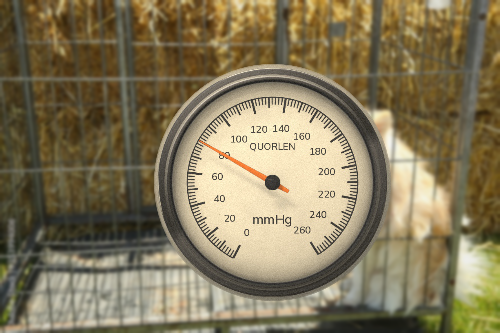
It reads 80,mmHg
